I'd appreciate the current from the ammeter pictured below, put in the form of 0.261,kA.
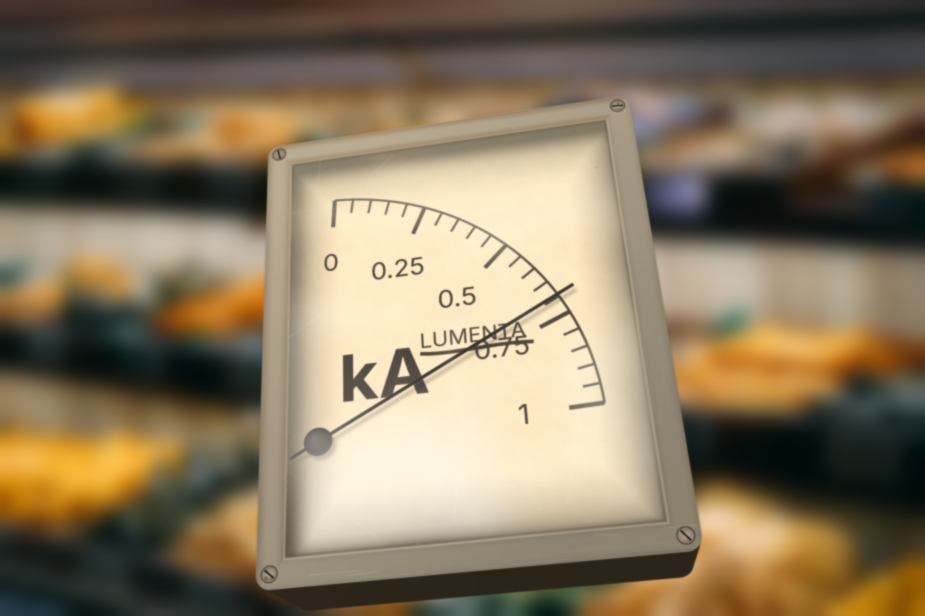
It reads 0.7,kA
